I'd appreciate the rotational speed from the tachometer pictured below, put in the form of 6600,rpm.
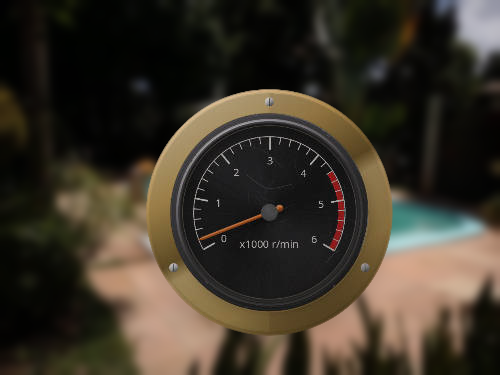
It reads 200,rpm
